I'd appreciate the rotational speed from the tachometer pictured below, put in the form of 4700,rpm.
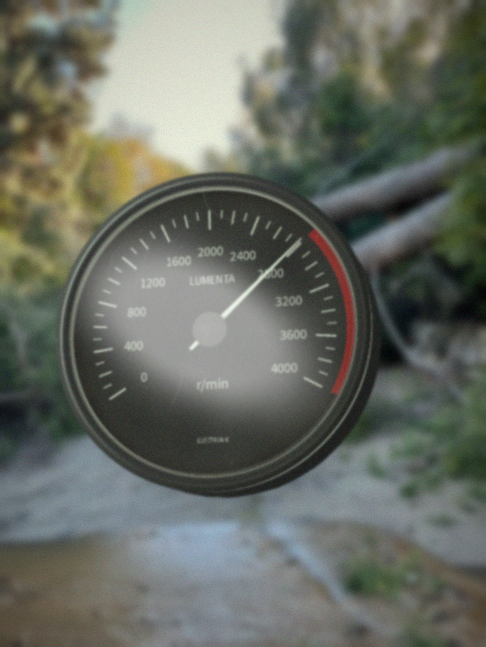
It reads 2800,rpm
